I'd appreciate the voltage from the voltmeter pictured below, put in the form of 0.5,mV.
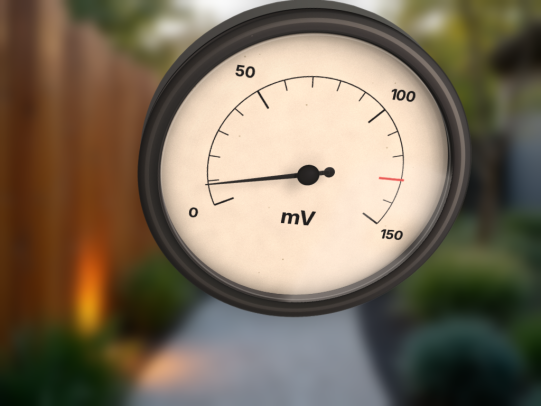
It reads 10,mV
